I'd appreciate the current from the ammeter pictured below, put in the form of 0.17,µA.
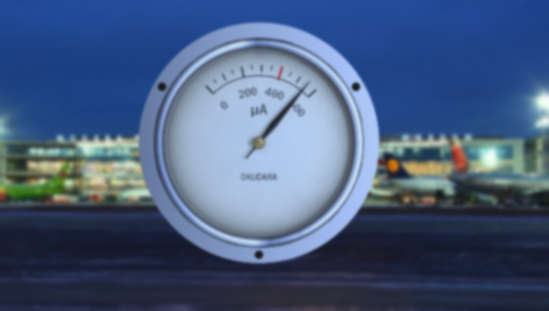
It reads 550,µA
